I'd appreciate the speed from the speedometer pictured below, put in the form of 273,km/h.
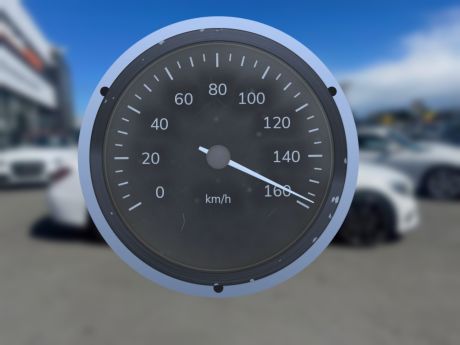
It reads 157.5,km/h
